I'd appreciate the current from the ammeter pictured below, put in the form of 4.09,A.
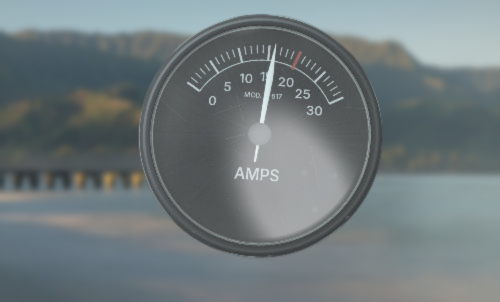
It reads 16,A
